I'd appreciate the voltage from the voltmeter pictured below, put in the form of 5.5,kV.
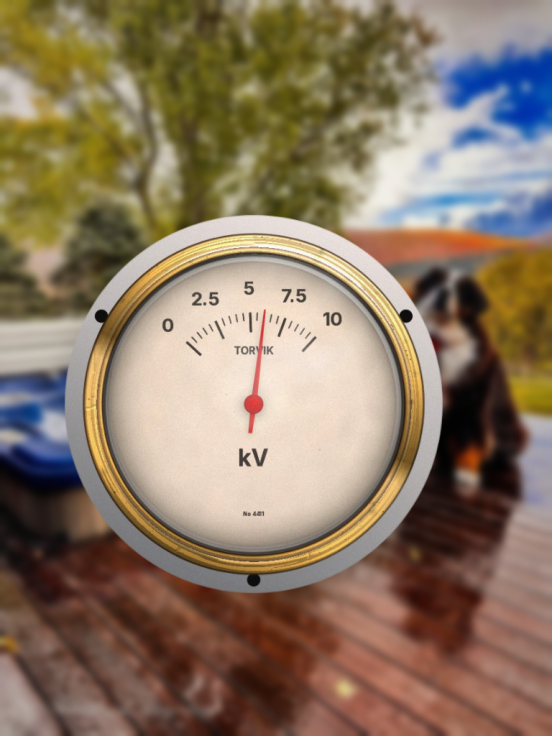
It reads 6,kV
